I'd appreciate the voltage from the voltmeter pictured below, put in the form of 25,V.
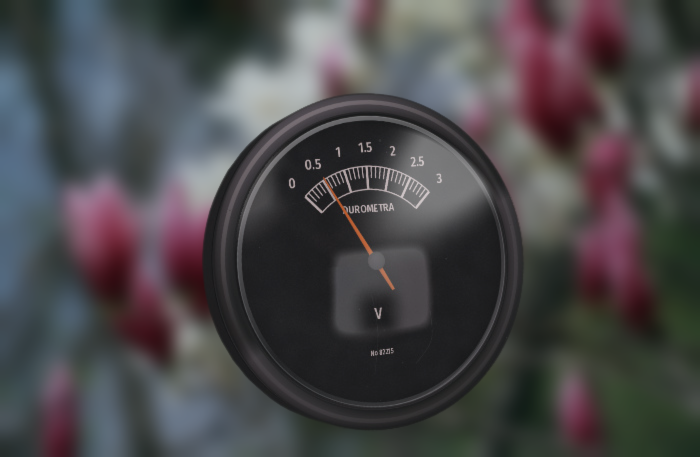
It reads 0.5,V
